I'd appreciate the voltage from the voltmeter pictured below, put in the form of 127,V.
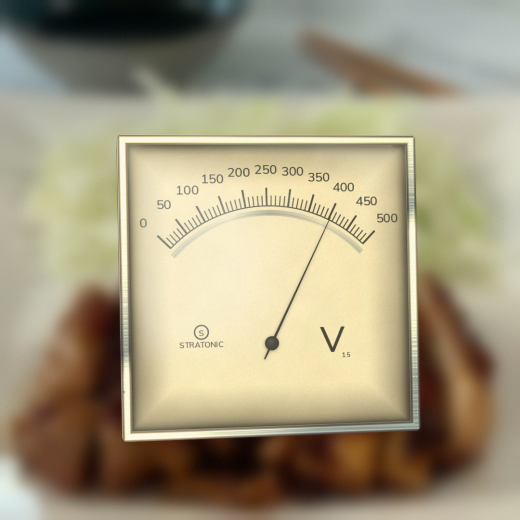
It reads 400,V
